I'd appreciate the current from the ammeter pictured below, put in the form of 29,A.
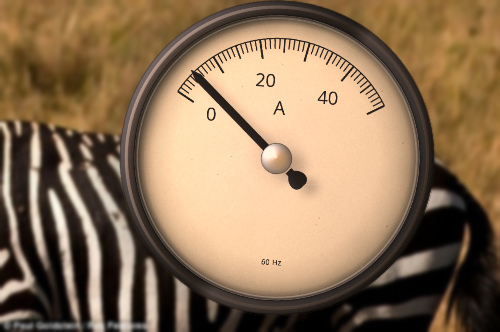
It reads 5,A
